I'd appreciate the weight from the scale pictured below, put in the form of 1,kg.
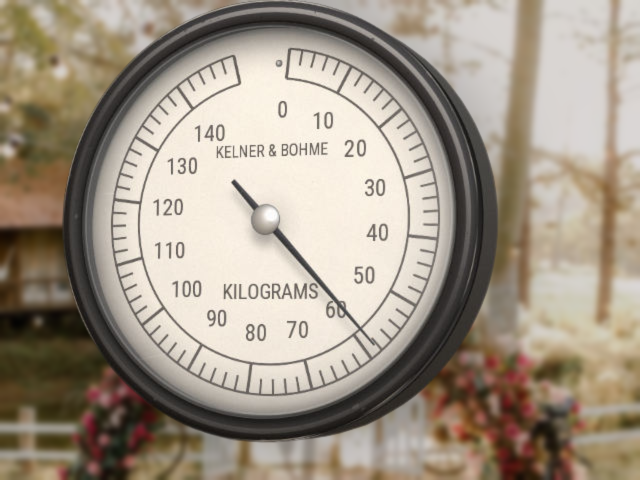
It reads 58,kg
